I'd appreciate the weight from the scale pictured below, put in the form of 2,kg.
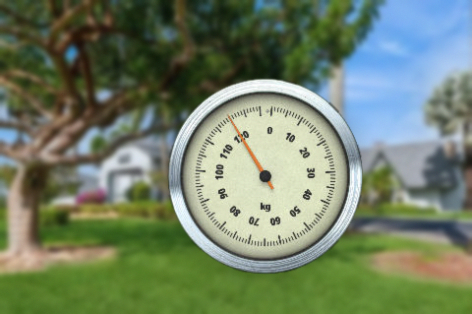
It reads 120,kg
